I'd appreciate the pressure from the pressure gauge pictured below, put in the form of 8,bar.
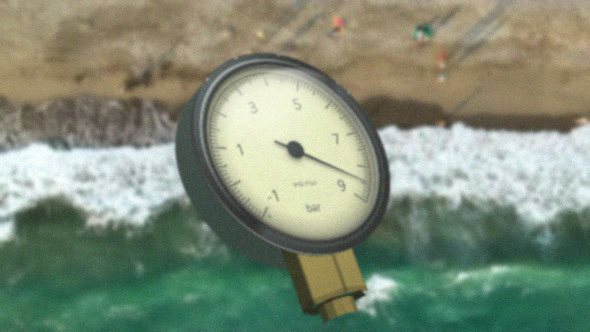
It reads 8.5,bar
